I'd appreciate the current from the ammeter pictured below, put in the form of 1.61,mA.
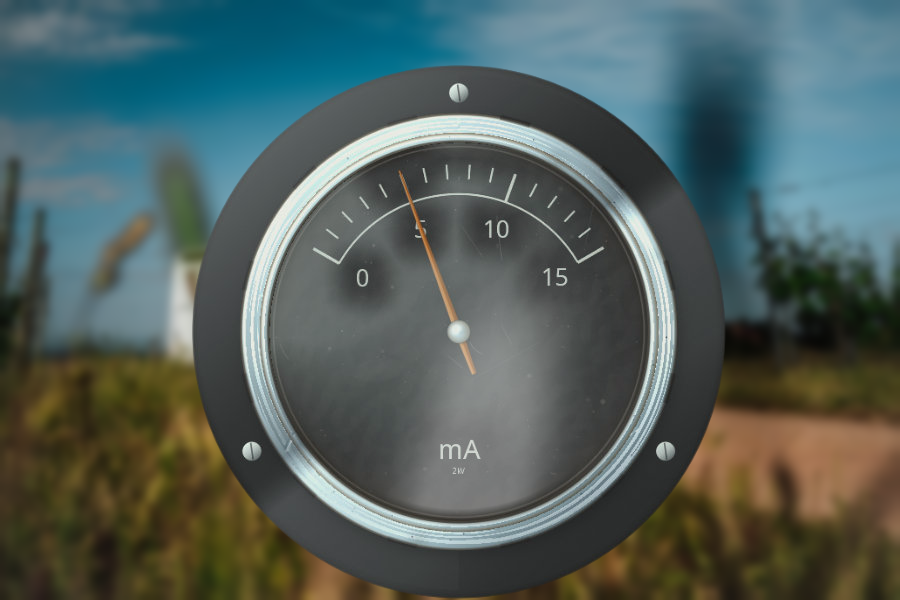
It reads 5,mA
